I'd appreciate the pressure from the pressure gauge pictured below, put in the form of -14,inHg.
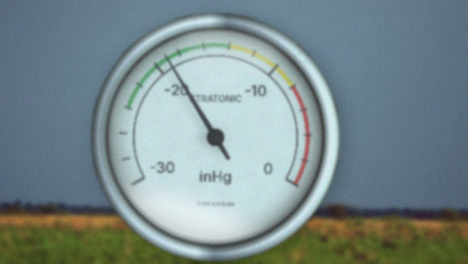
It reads -19,inHg
